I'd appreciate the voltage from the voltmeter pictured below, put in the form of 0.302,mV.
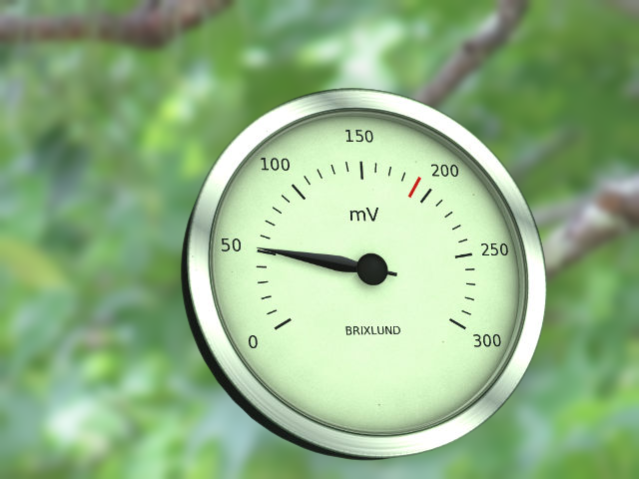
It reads 50,mV
